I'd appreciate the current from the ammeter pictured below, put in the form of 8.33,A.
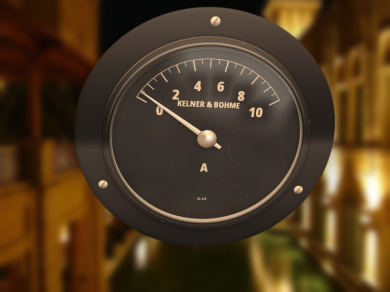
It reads 0.5,A
